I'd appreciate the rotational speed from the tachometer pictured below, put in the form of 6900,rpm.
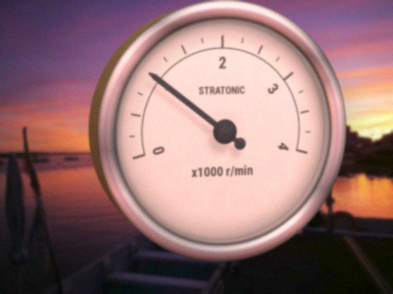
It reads 1000,rpm
